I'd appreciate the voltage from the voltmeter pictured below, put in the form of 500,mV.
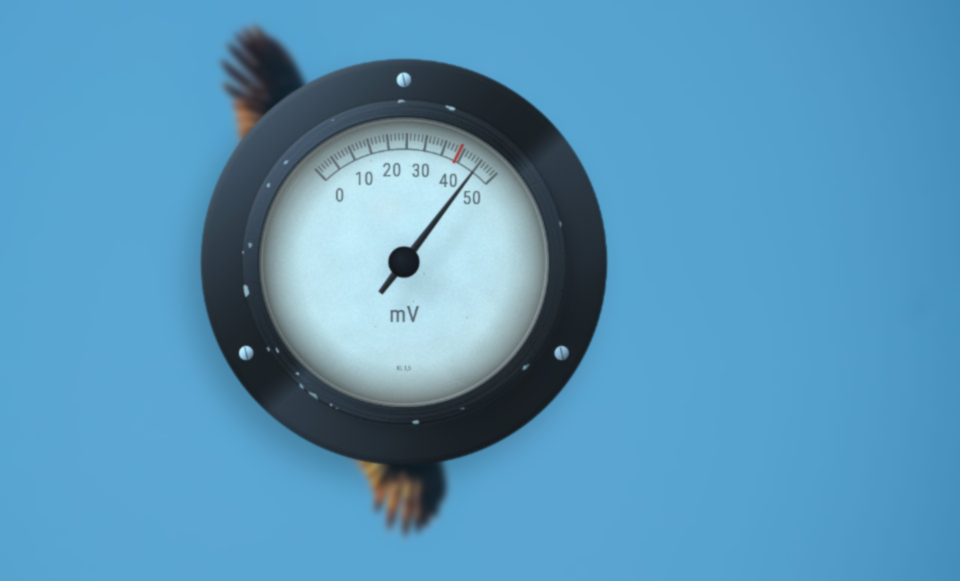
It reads 45,mV
